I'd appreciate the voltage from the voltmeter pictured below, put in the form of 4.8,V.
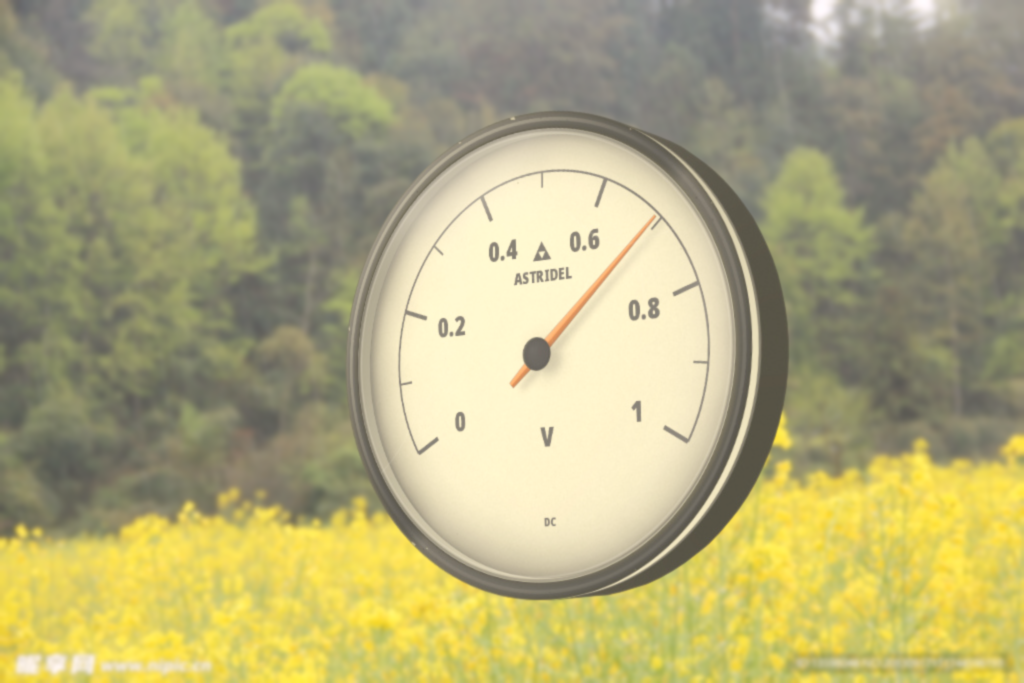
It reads 0.7,V
